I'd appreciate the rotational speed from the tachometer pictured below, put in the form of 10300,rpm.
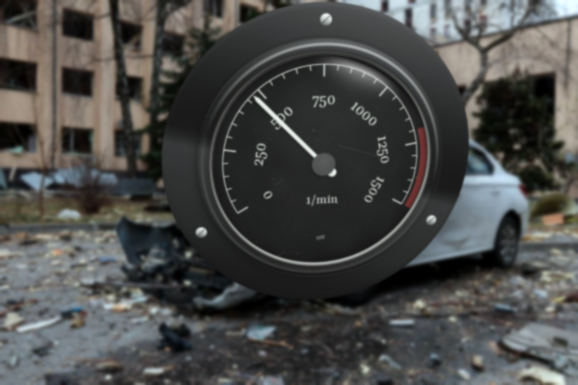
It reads 475,rpm
